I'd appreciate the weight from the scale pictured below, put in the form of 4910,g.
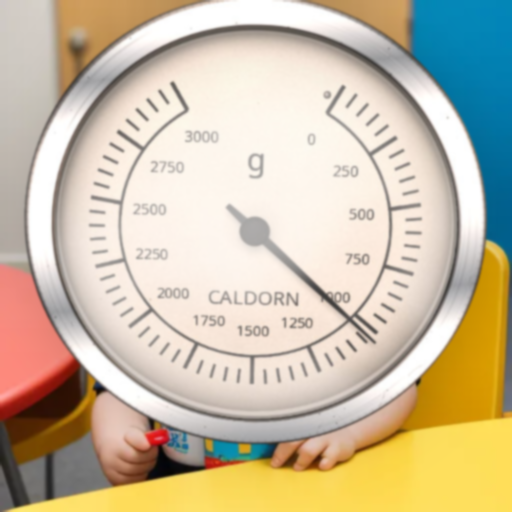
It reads 1025,g
